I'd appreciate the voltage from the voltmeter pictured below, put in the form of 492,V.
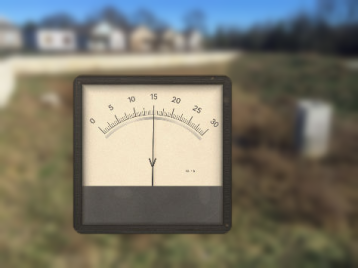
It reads 15,V
